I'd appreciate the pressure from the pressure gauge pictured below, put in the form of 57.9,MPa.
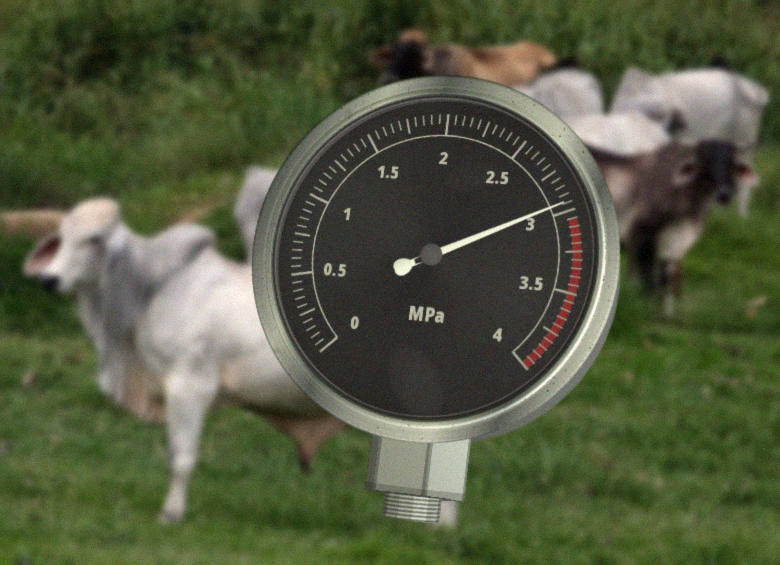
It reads 2.95,MPa
